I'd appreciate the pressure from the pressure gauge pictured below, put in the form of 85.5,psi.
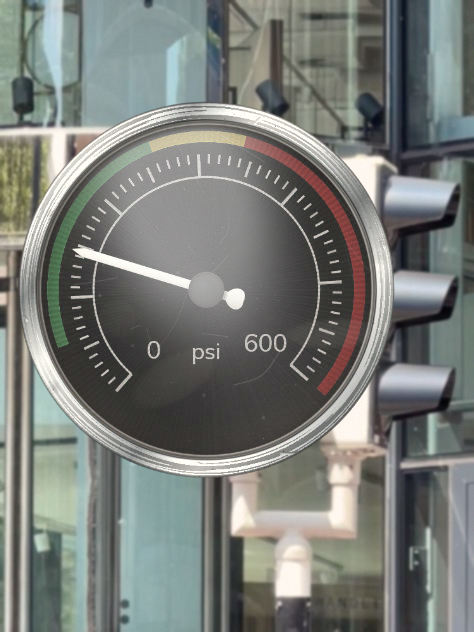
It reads 145,psi
